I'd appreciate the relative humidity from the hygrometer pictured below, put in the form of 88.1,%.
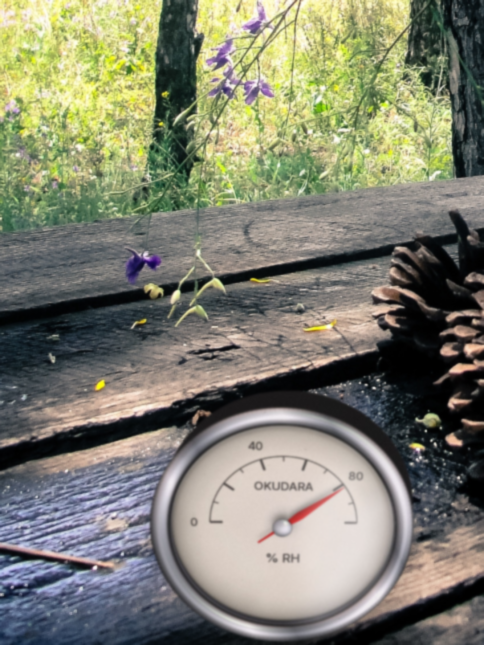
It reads 80,%
